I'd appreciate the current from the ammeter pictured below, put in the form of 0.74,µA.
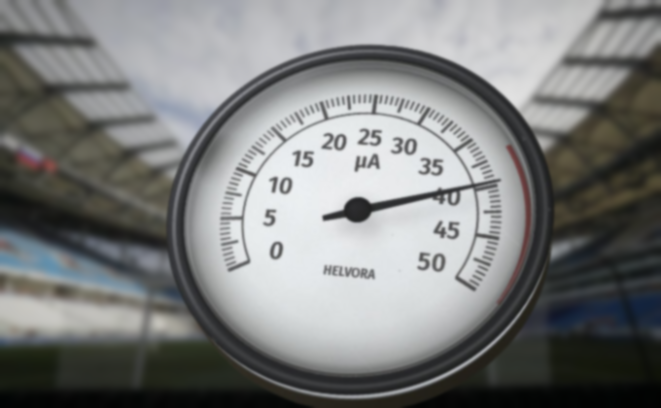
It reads 40,µA
